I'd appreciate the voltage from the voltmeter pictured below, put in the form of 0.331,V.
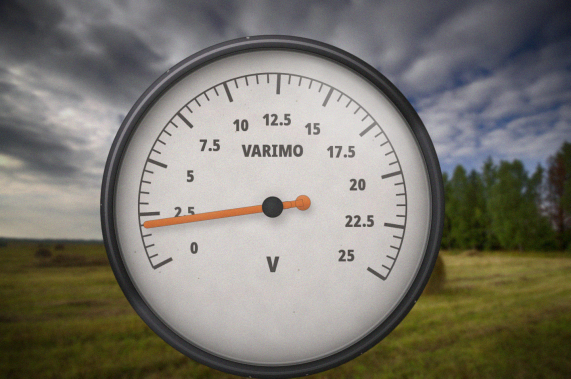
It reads 2,V
